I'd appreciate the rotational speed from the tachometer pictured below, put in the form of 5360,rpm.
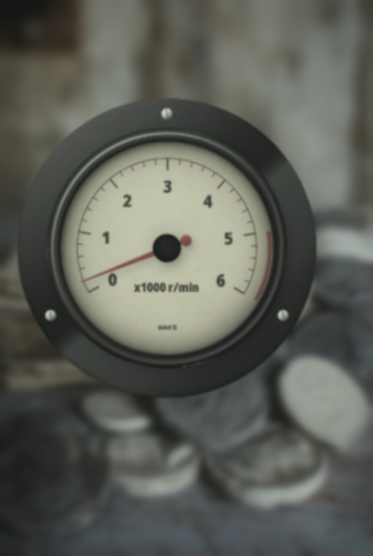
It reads 200,rpm
